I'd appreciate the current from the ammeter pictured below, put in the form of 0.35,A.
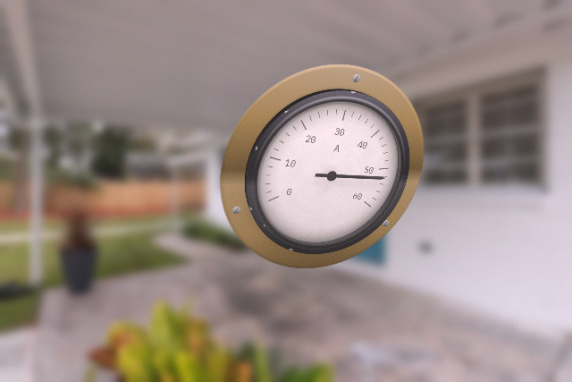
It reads 52,A
